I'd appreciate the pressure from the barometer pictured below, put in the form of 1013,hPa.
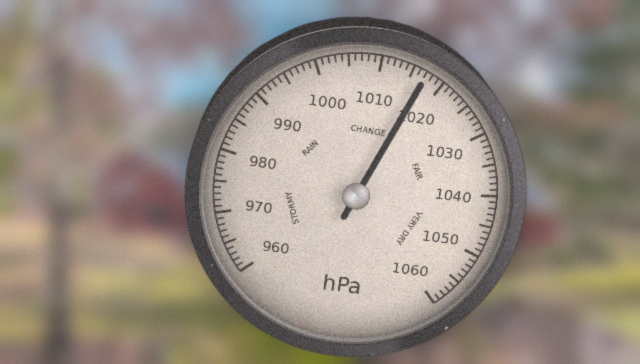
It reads 1017,hPa
